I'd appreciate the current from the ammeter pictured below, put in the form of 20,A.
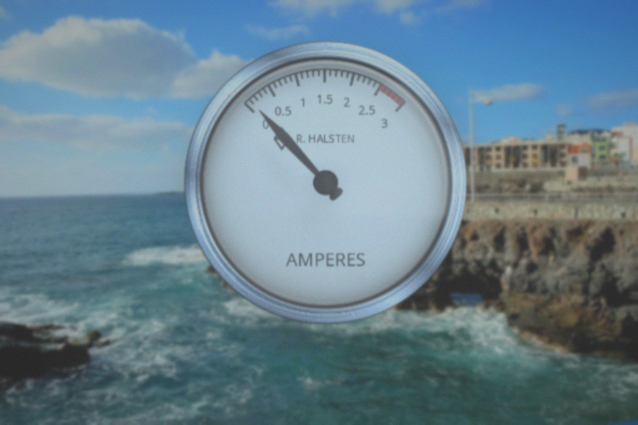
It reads 0.1,A
